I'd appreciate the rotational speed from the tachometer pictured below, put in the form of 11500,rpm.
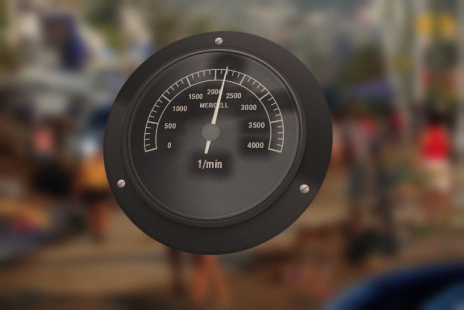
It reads 2200,rpm
